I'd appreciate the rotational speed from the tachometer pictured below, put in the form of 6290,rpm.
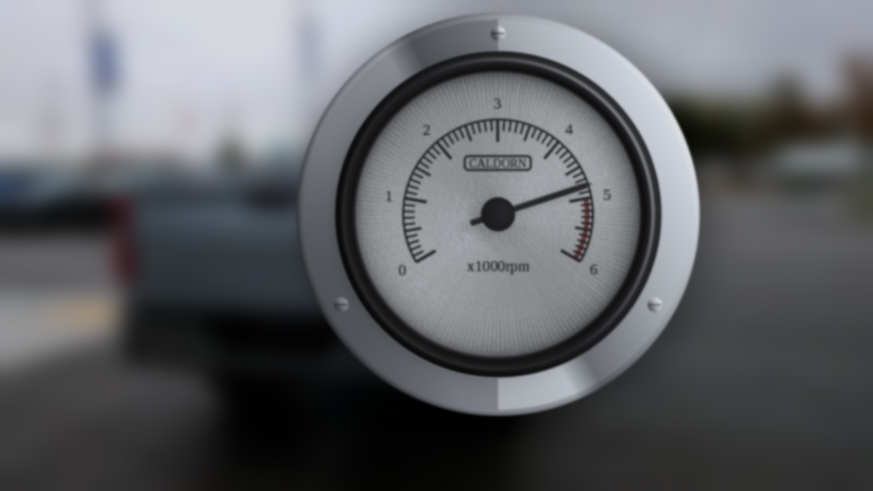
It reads 4800,rpm
